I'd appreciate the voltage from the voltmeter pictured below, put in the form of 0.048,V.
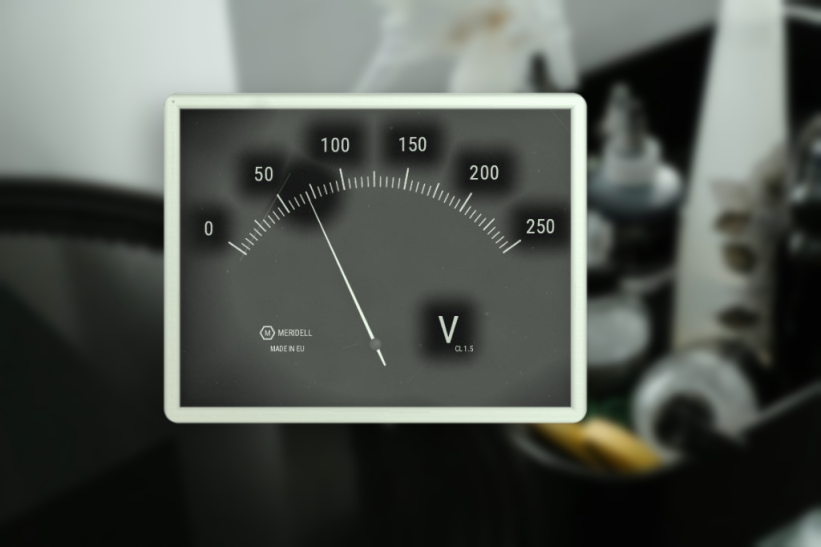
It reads 70,V
